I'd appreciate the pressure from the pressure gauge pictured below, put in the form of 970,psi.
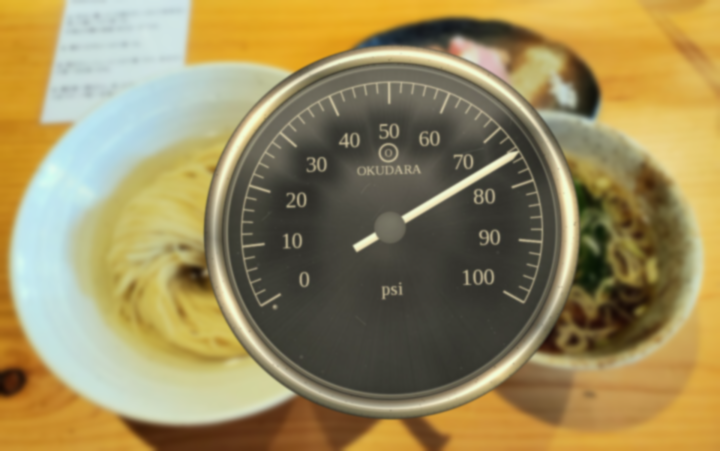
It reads 75,psi
